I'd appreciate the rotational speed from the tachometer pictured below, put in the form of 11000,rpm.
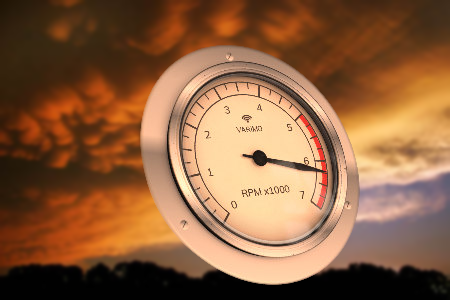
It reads 6250,rpm
